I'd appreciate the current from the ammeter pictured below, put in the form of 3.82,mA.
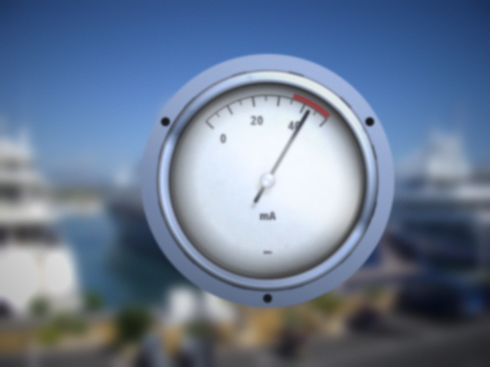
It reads 42.5,mA
